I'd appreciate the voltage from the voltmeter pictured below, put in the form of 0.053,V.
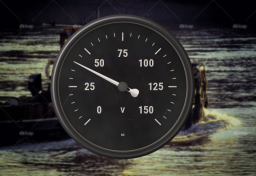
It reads 40,V
